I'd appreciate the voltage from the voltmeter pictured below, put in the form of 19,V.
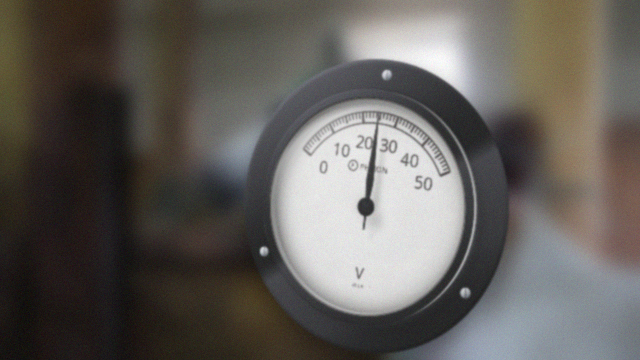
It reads 25,V
